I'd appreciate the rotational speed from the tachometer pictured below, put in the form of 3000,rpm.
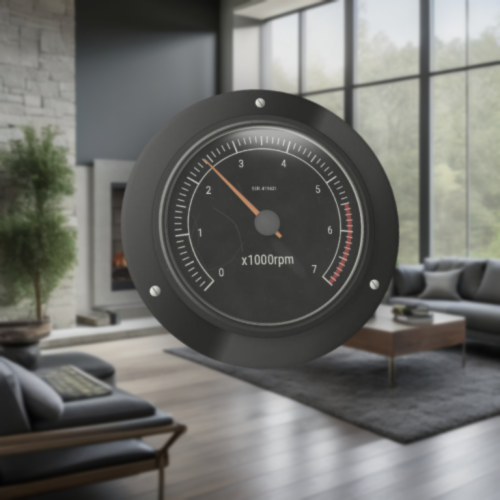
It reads 2400,rpm
